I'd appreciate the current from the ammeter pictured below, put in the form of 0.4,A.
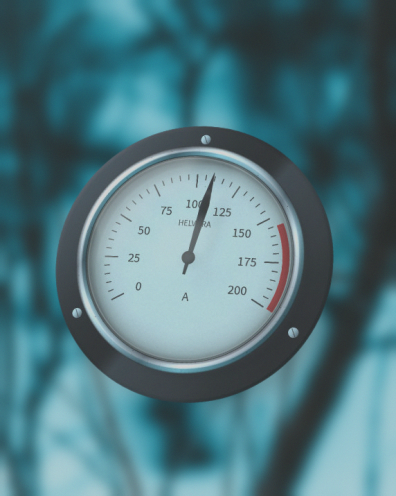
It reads 110,A
